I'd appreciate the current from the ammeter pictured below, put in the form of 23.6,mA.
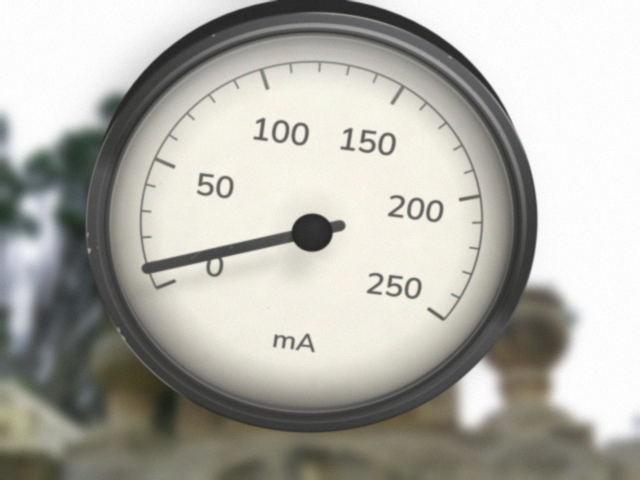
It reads 10,mA
